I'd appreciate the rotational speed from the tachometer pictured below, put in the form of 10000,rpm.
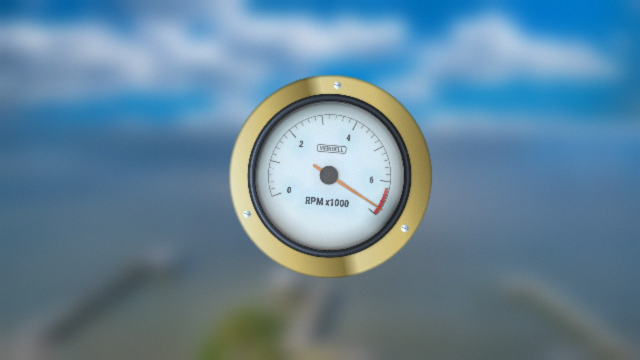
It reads 6800,rpm
